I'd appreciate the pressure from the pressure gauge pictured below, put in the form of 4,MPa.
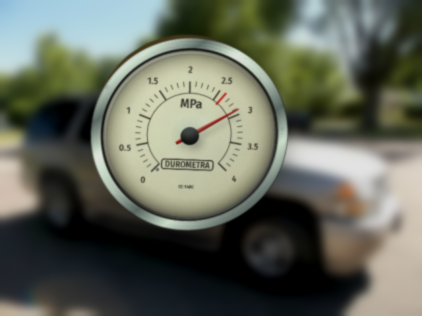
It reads 2.9,MPa
